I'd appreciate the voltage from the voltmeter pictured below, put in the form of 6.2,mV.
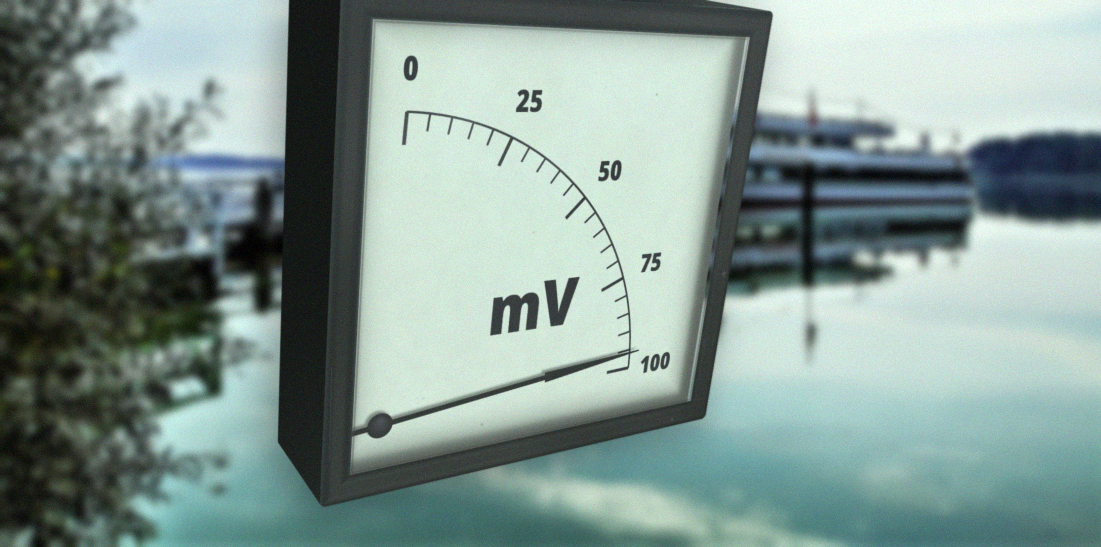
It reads 95,mV
